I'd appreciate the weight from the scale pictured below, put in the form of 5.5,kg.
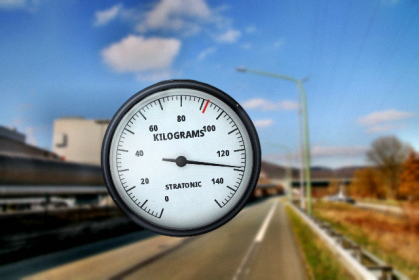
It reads 128,kg
